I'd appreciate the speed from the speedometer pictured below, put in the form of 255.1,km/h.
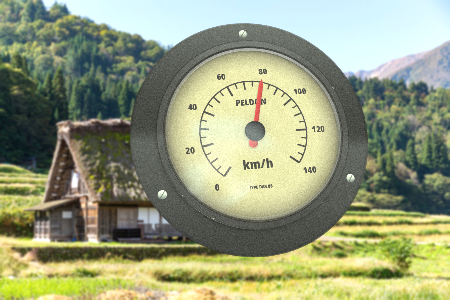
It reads 80,km/h
